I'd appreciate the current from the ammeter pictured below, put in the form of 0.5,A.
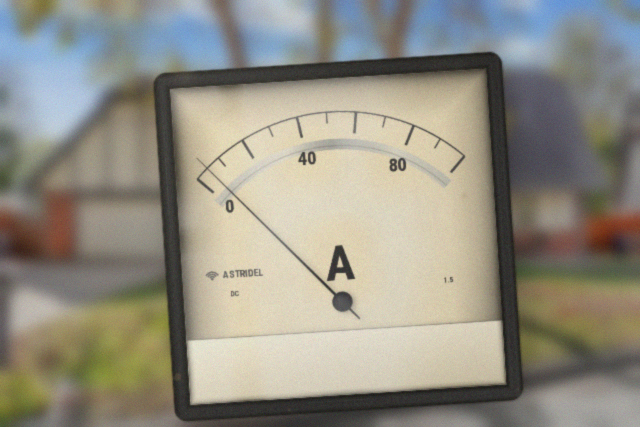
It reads 5,A
